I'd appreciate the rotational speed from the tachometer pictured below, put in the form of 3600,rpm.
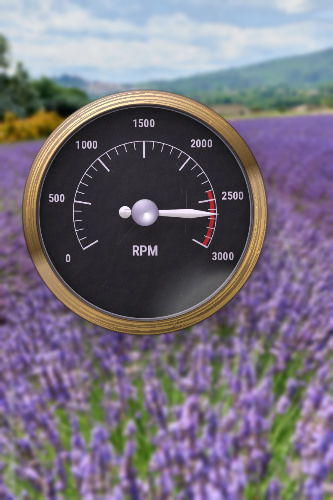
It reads 2650,rpm
